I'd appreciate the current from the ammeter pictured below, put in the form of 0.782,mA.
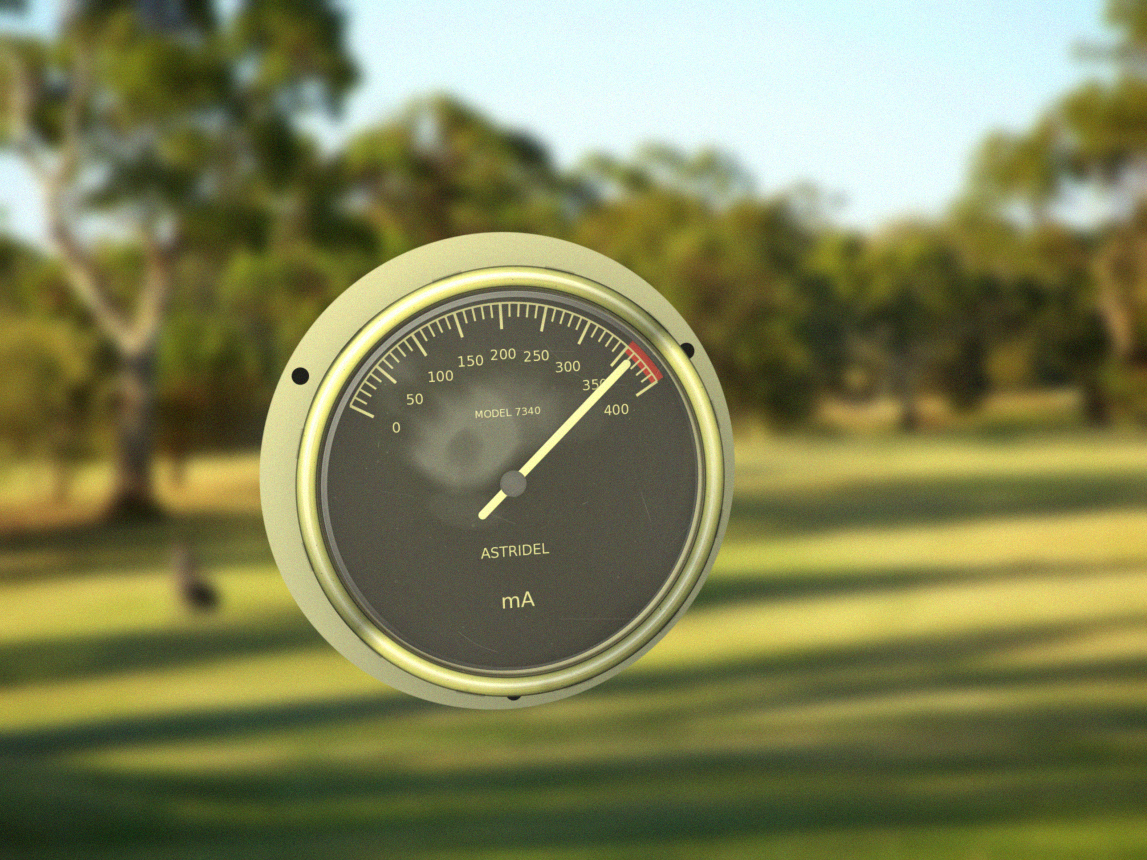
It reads 360,mA
